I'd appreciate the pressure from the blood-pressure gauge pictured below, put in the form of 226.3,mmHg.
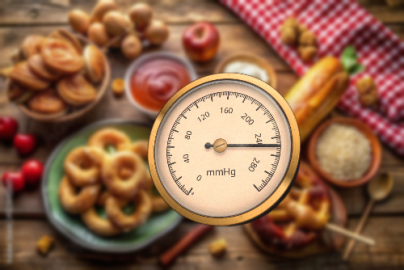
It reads 250,mmHg
